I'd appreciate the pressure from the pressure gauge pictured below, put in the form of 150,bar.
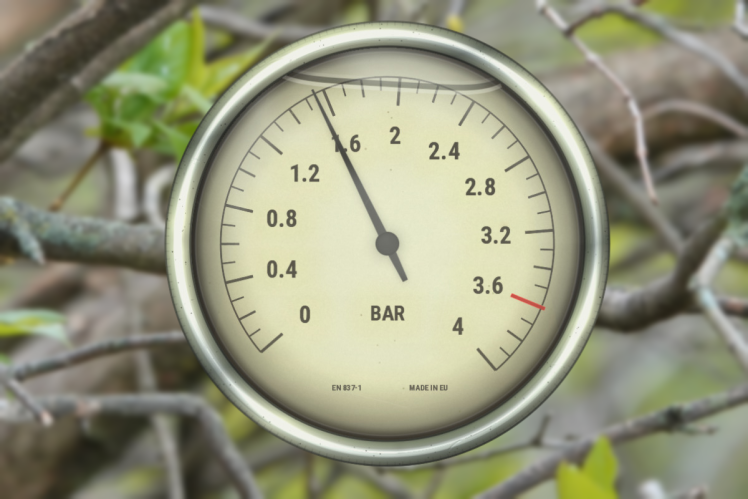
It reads 1.55,bar
